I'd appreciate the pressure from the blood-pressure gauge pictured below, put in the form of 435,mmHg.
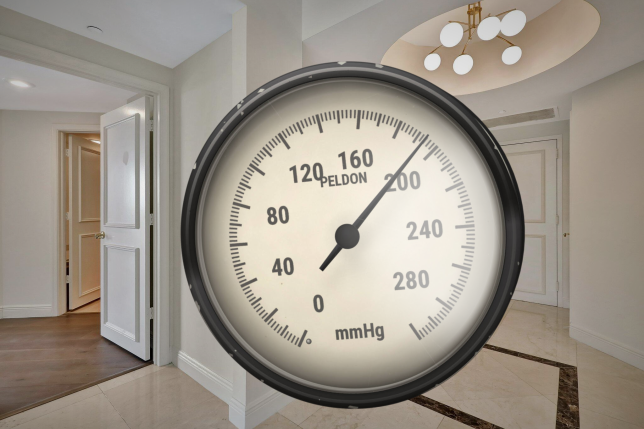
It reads 194,mmHg
